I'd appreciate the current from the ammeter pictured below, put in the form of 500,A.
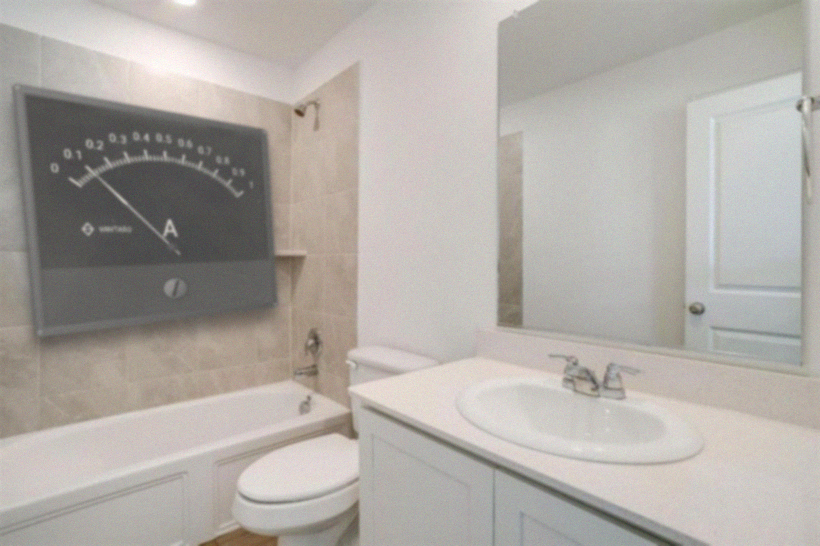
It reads 0.1,A
